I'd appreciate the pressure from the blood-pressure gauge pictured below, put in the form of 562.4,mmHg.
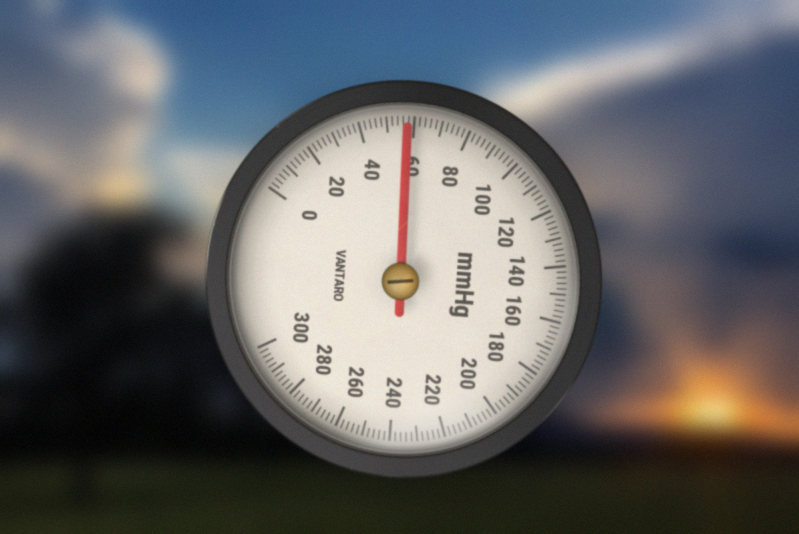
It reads 58,mmHg
